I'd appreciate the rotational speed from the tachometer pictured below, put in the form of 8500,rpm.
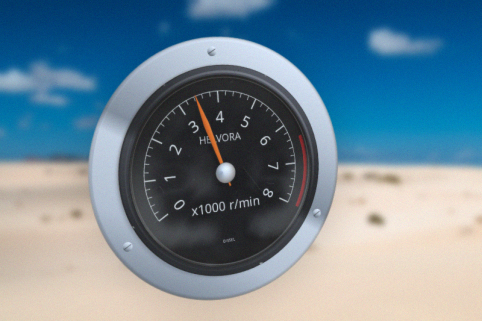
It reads 3400,rpm
